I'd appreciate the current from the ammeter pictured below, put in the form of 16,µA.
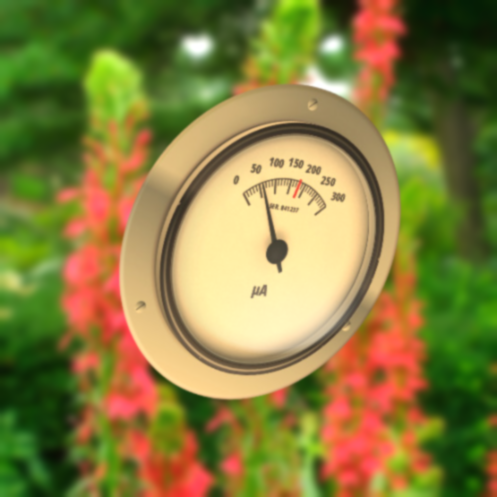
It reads 50,µA
